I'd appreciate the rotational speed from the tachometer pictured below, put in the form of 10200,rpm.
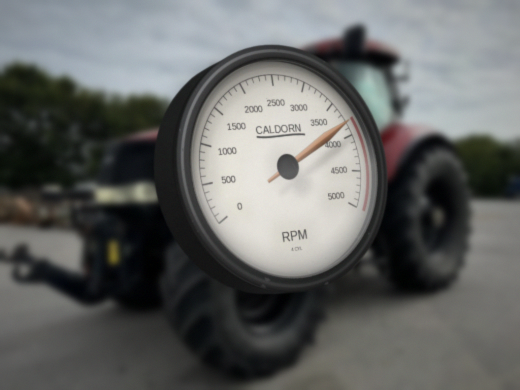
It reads 3800,rpm
